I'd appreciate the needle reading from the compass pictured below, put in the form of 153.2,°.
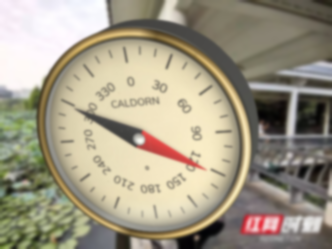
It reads 120,°
